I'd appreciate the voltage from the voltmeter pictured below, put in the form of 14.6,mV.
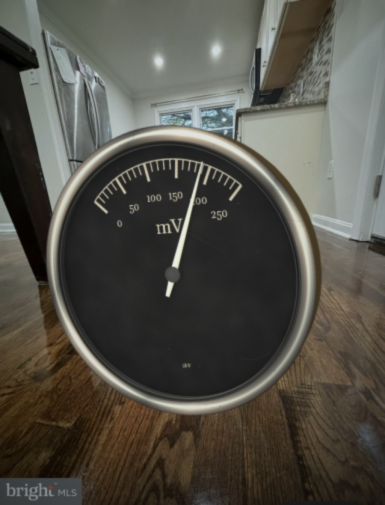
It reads 190,mV
